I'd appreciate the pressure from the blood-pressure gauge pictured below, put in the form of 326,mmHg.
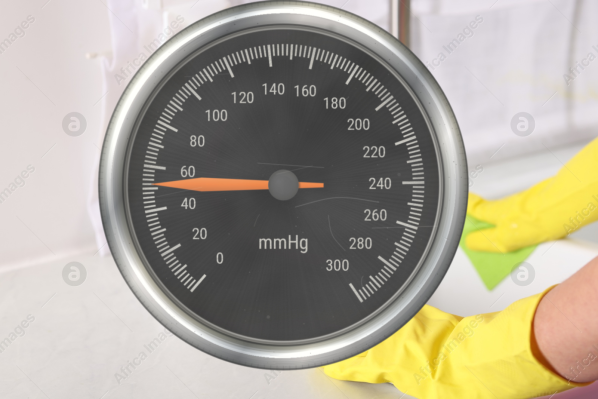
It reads 52,mmHg
